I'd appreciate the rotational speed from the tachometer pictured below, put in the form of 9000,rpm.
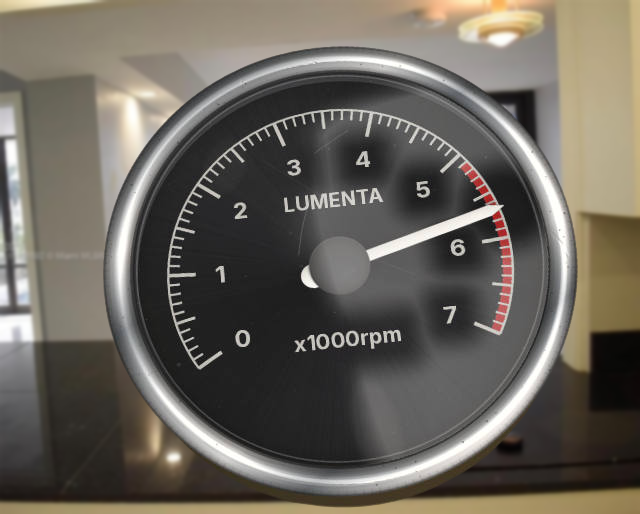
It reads 5700,rpm
